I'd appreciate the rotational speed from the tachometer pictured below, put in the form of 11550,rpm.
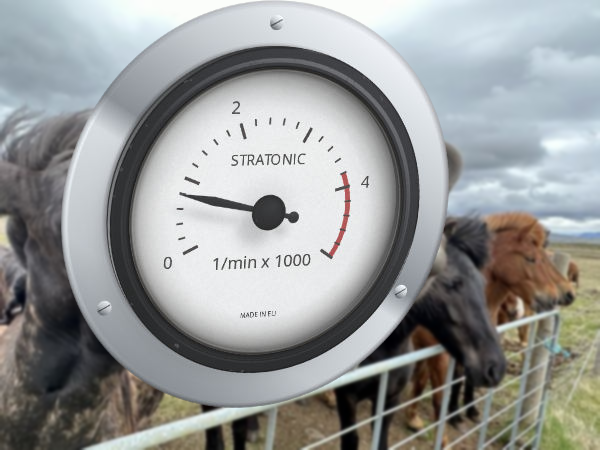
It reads 800,rpm
